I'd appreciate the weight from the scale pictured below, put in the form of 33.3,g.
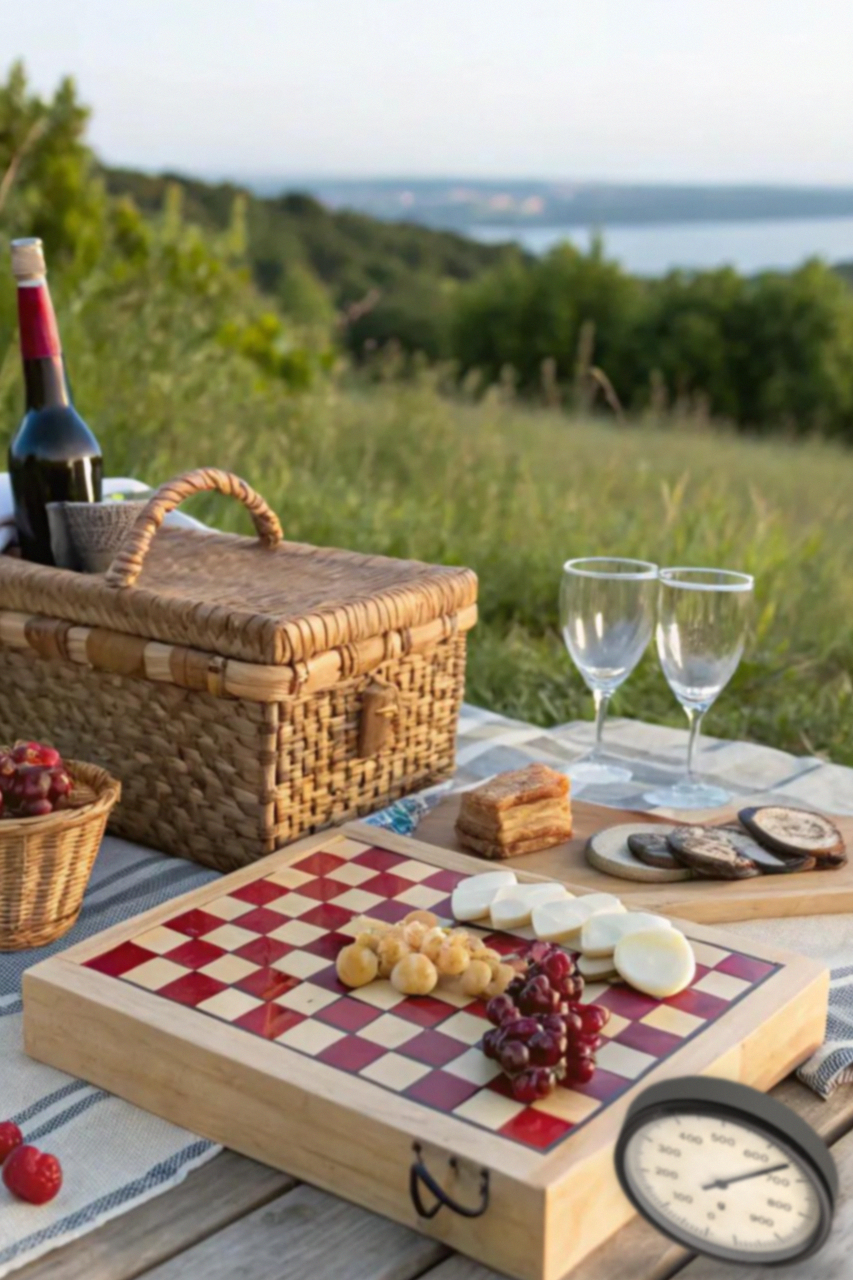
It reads 650,g
